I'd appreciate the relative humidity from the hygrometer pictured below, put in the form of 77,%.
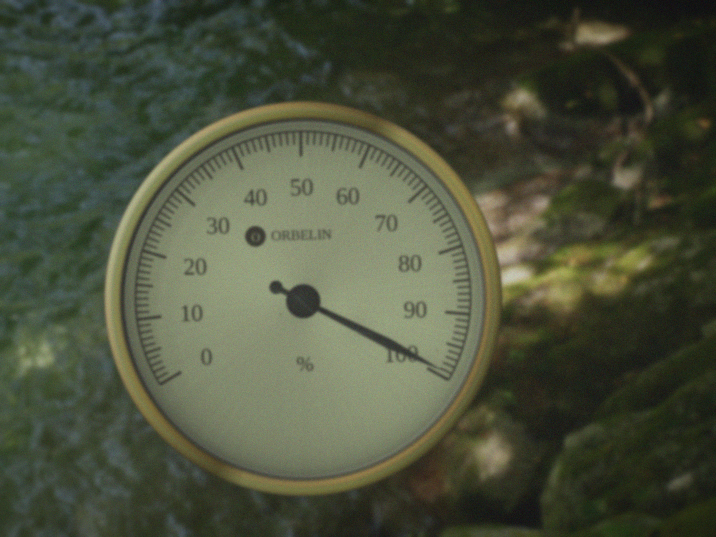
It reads 99,%
